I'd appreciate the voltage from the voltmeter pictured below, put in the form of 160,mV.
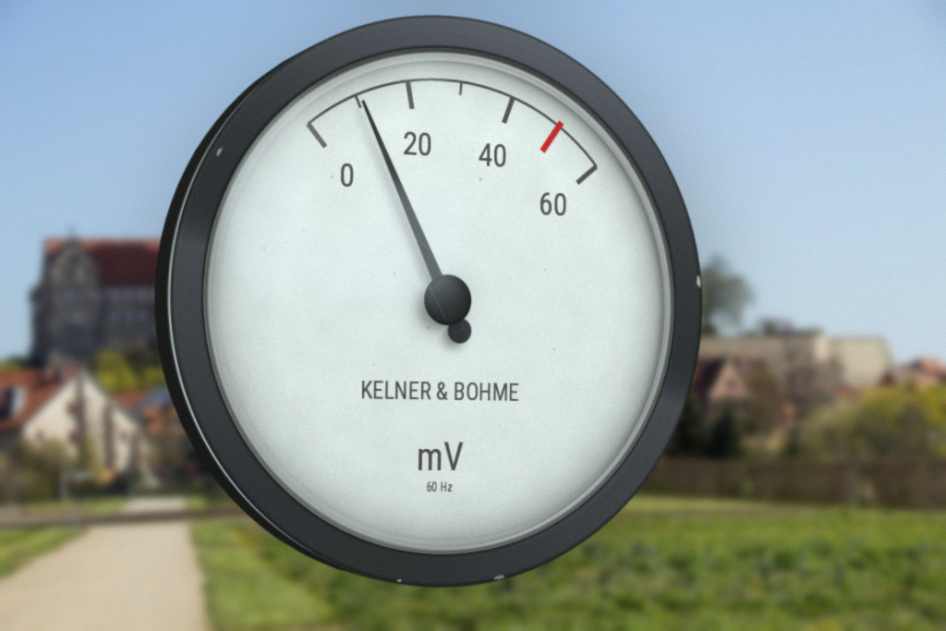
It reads 10,mV
